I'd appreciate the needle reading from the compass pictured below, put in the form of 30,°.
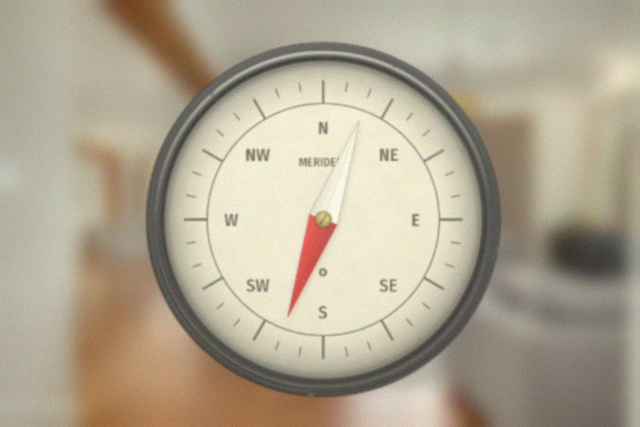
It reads 200,°
